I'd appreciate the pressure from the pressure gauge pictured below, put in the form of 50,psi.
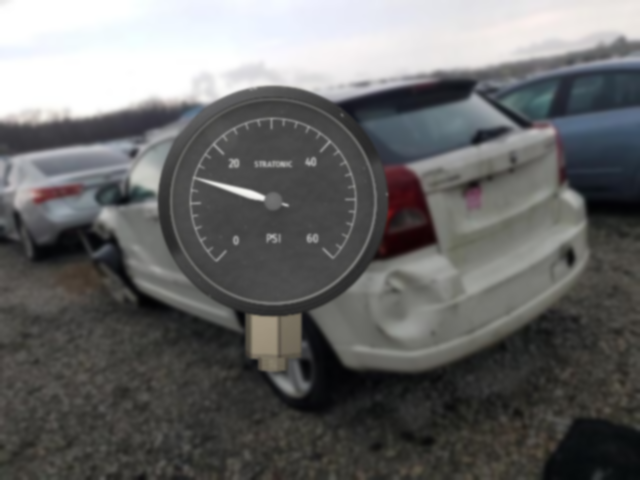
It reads 14,psi
